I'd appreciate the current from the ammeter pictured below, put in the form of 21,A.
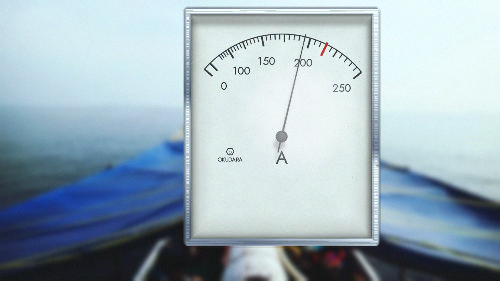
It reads 195,A
